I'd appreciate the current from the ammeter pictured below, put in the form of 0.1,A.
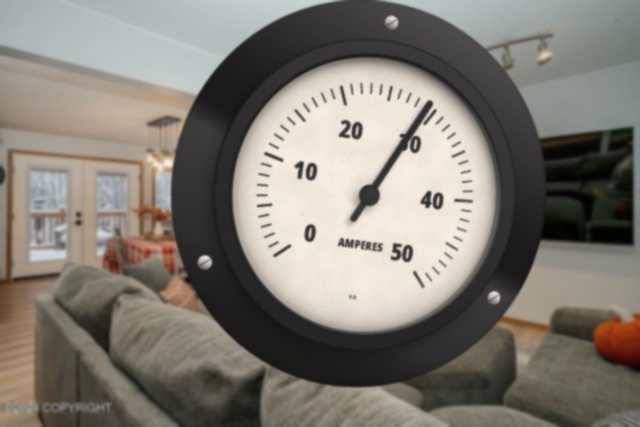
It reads 29,A
